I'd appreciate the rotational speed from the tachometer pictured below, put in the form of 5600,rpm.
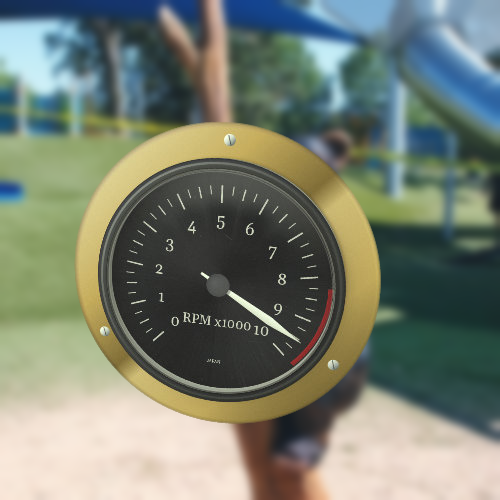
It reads 9500,rpm
